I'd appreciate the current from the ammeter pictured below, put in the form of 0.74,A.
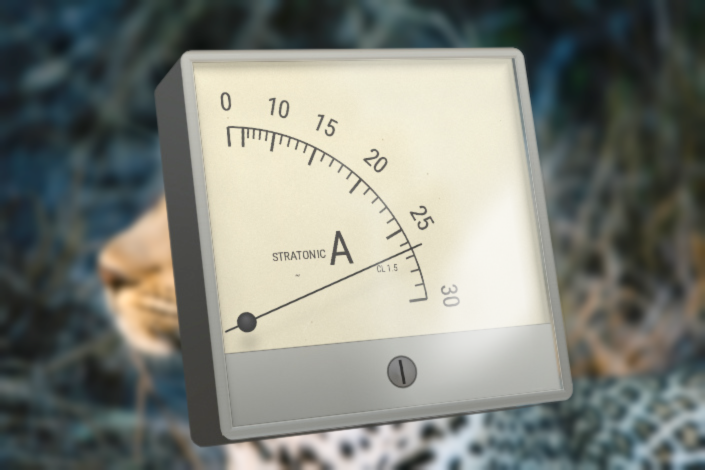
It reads 26.5,A
